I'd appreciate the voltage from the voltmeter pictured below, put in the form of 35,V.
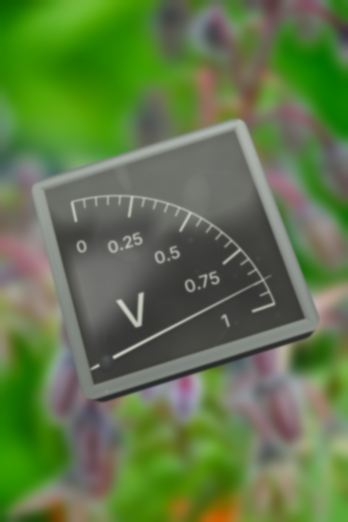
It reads 0.9,V
